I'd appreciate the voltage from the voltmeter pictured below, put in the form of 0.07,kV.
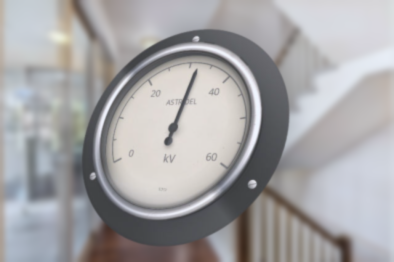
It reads 32.5,kV
